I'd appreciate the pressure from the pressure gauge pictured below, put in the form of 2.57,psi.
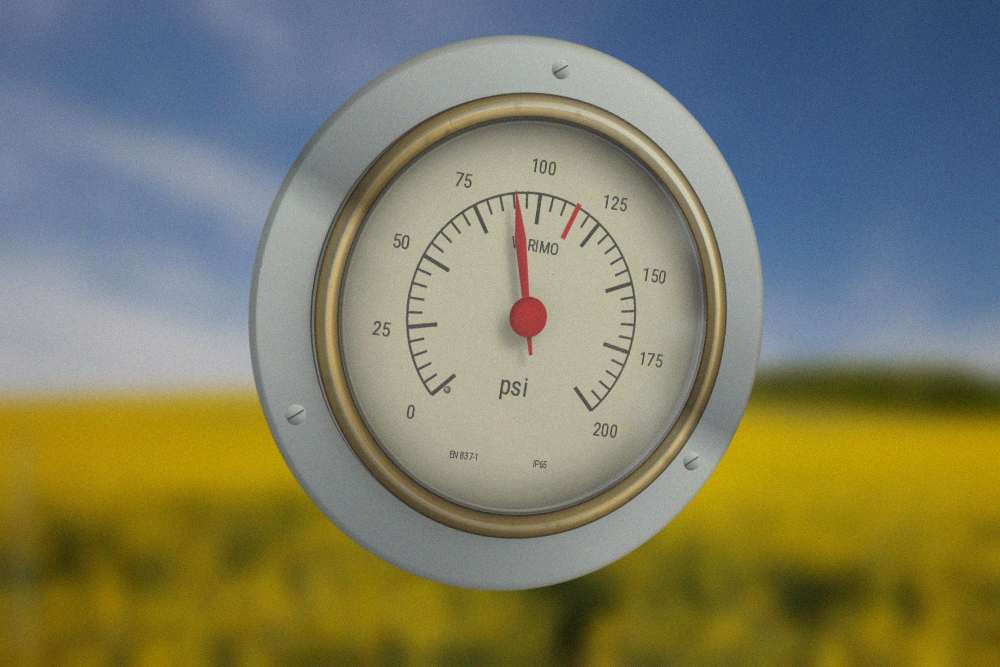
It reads 90,psi
